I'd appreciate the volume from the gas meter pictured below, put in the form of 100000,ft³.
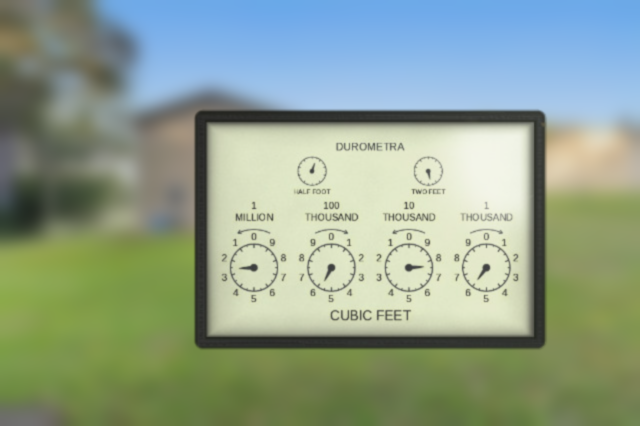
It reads 257600,ft³
